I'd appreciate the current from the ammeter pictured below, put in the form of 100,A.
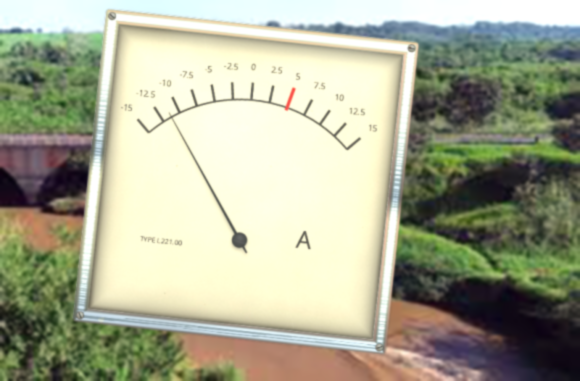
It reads -11.25,A
